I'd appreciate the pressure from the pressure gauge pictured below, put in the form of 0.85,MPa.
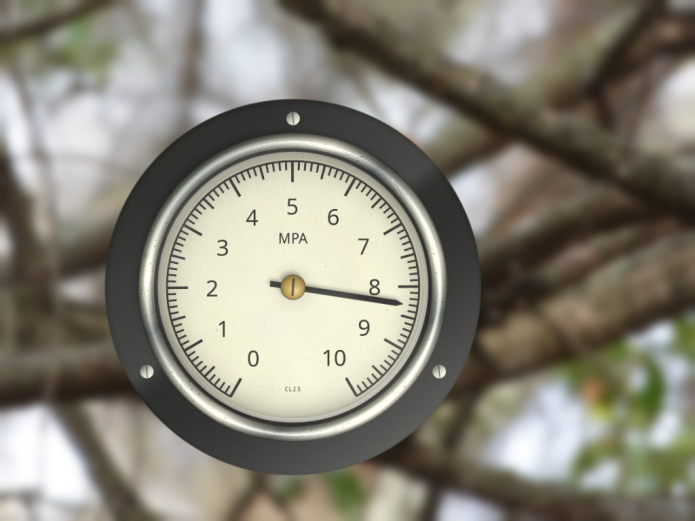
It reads 8.3,MPa
